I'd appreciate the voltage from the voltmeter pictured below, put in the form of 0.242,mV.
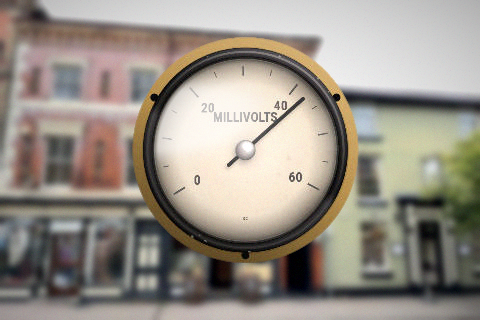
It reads 42.5,mV
